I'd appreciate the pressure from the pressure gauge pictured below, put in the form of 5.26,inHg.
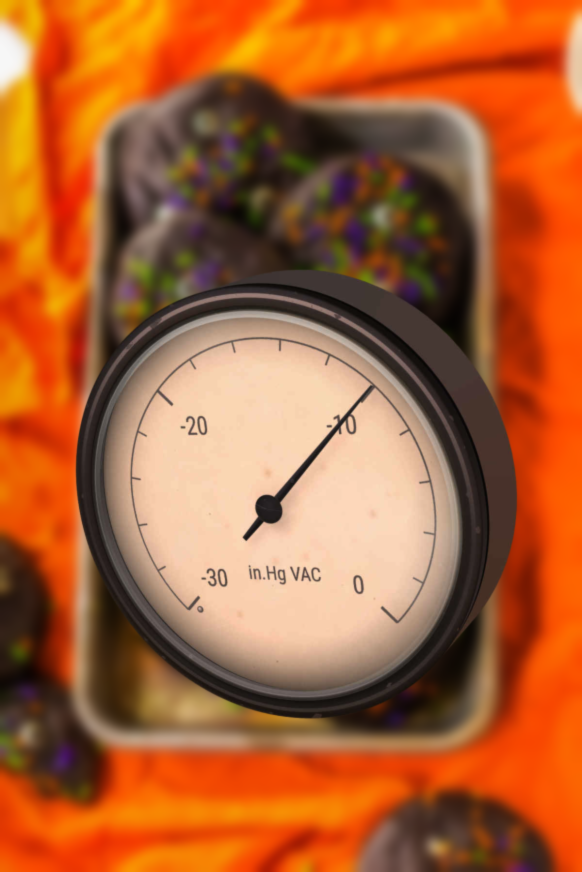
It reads -10,inHg
